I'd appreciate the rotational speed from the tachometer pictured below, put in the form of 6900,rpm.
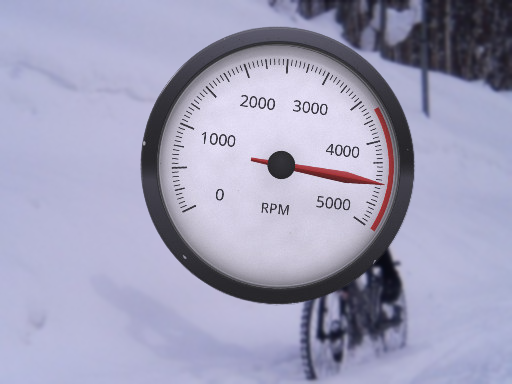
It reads 4500,rpm
